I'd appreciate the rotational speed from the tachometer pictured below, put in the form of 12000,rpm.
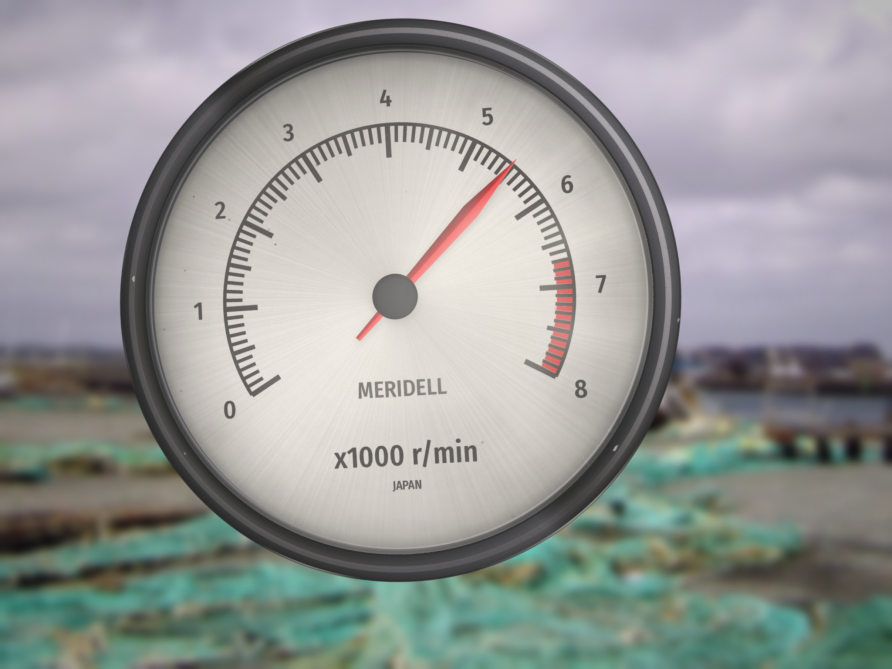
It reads 5500,rpm
